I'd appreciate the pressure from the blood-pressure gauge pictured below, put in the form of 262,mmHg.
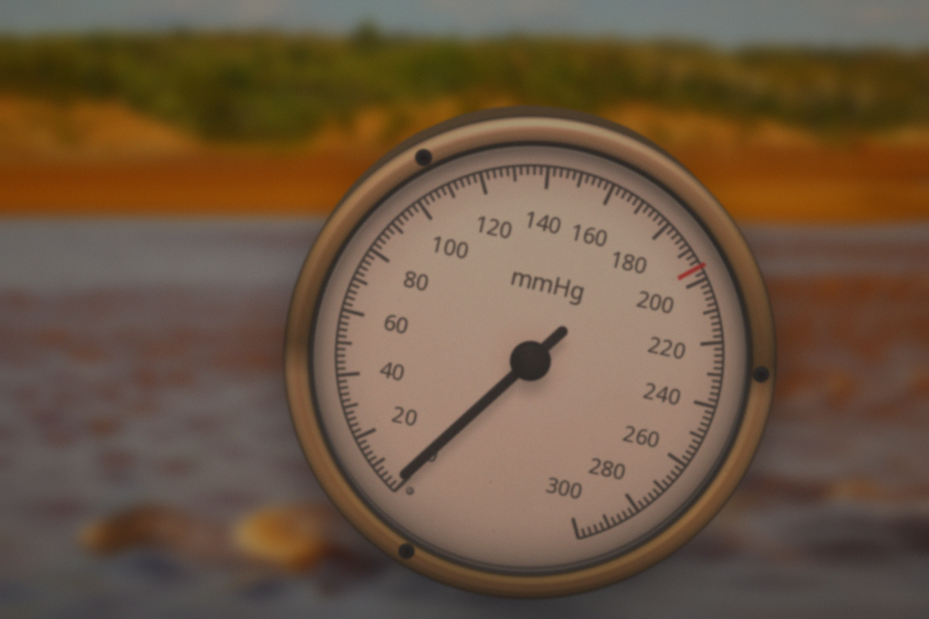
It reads 2,mmHg
